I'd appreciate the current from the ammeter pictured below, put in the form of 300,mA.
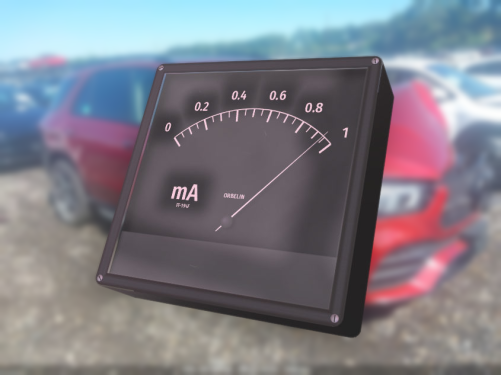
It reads 0.95,mA
